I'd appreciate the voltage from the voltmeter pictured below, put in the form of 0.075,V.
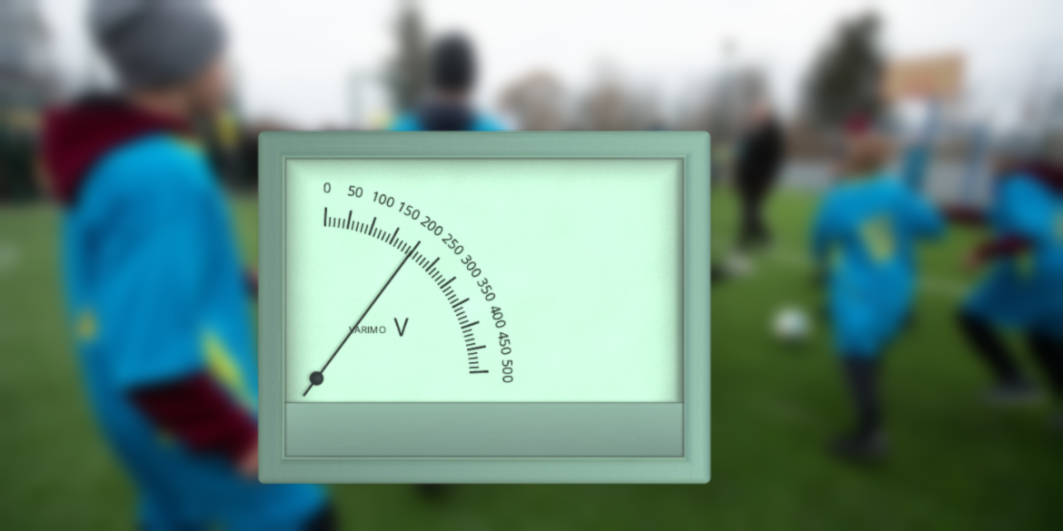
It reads 200,V
